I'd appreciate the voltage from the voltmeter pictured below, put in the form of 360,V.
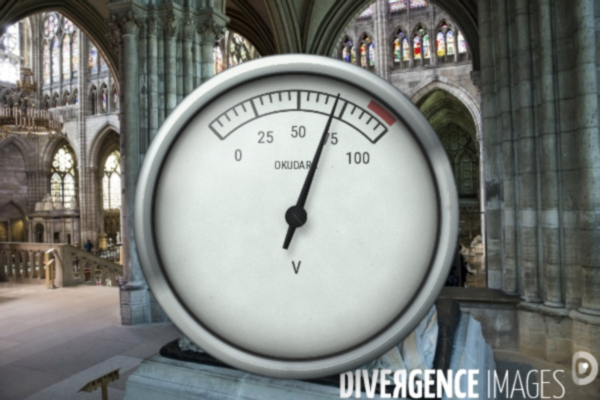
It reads 70,V
